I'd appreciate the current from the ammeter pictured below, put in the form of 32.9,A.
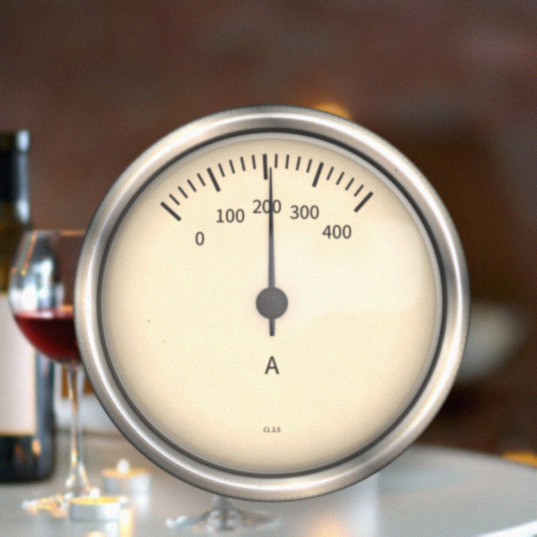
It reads 210,A
